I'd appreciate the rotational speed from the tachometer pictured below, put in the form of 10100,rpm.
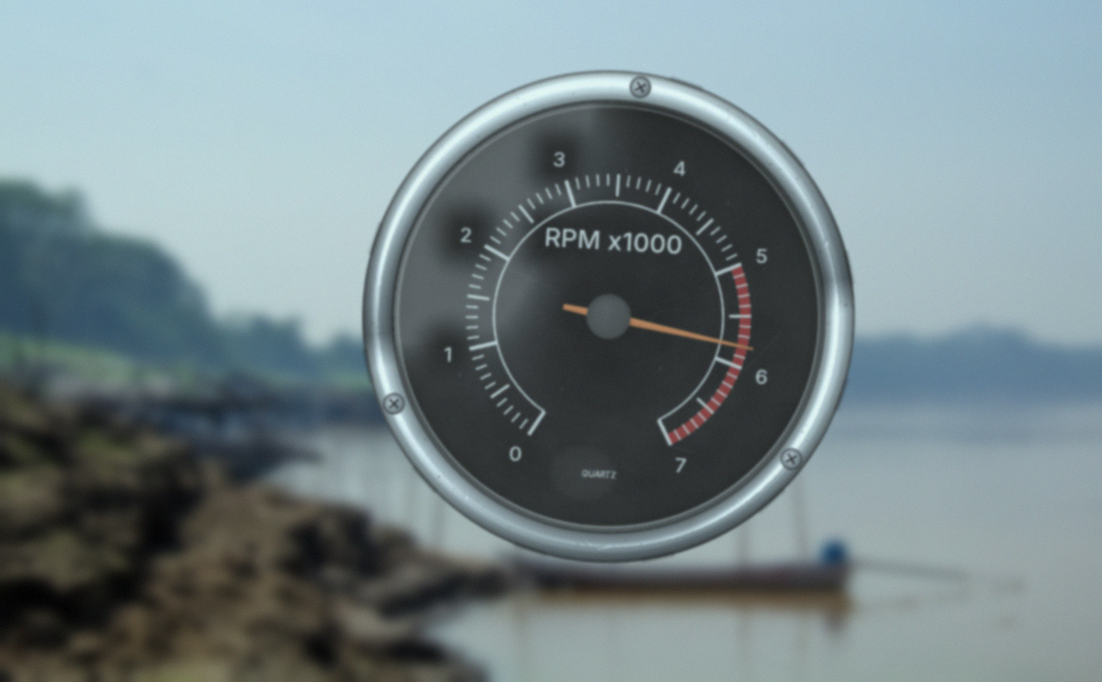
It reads 5800,rpm
